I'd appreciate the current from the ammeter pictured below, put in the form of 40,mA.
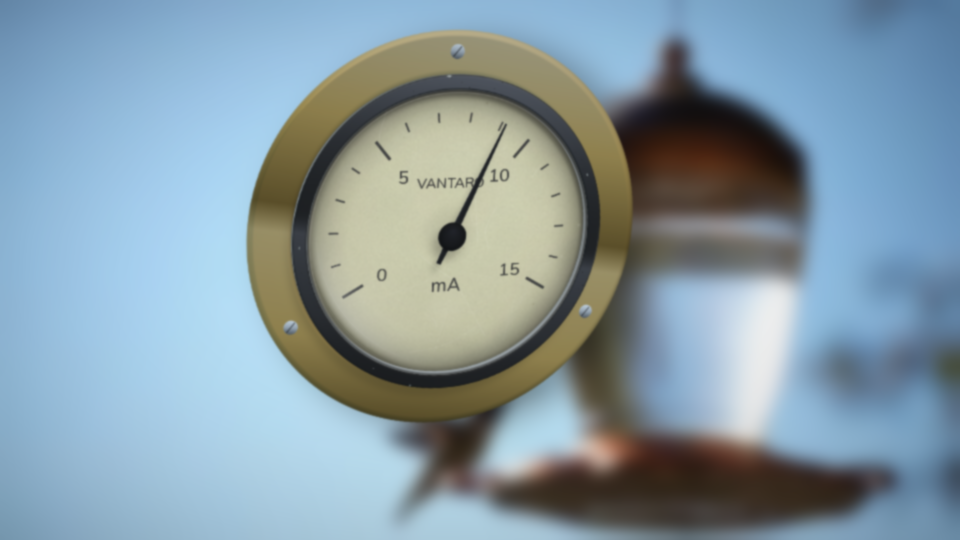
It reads 9,mA
